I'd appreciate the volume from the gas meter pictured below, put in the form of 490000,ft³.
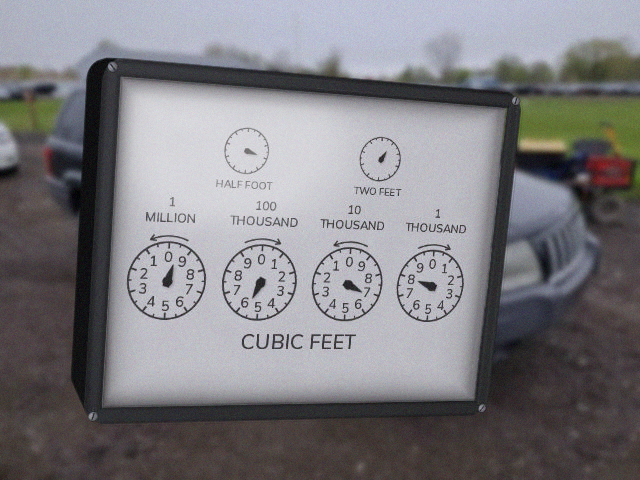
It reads 956800,ft³
